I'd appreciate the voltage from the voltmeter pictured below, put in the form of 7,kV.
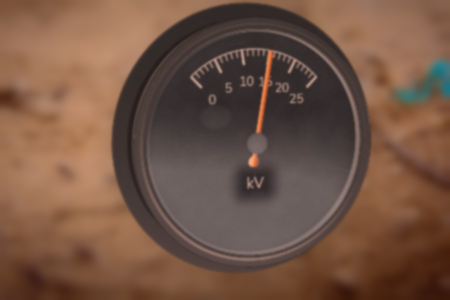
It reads 15,kV
